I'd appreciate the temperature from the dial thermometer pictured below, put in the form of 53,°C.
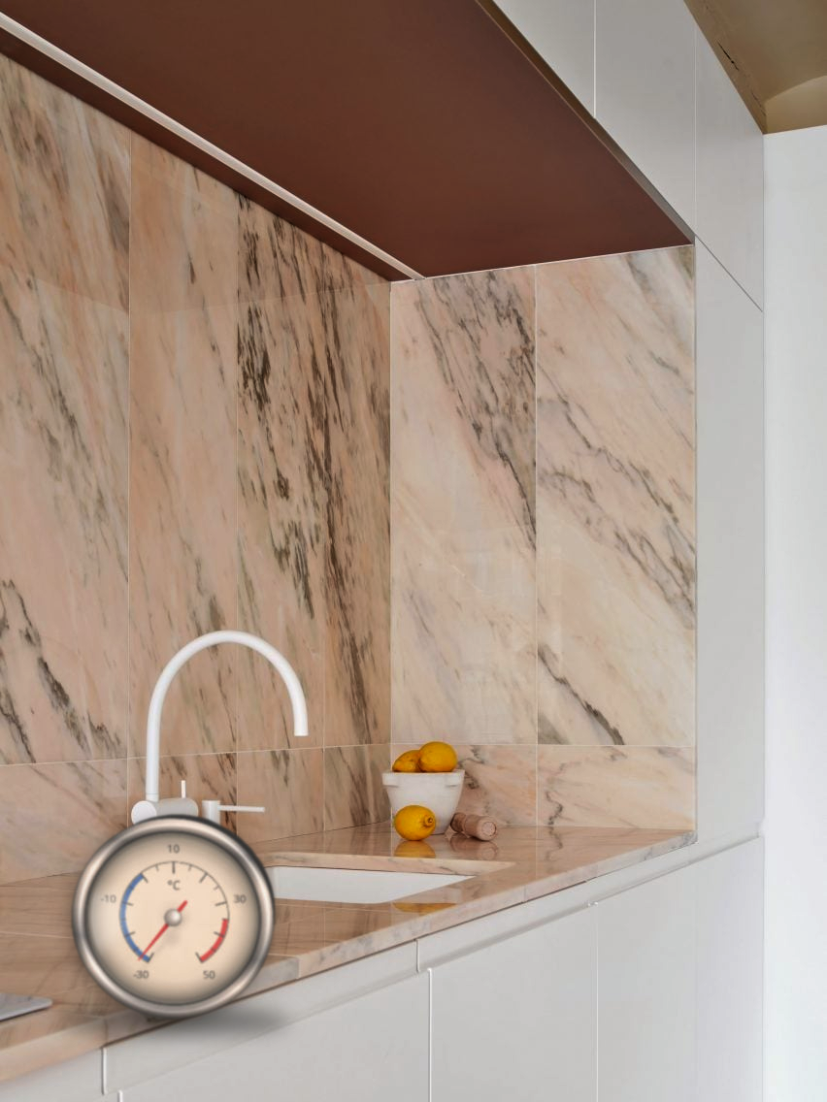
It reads -27.5,°C
